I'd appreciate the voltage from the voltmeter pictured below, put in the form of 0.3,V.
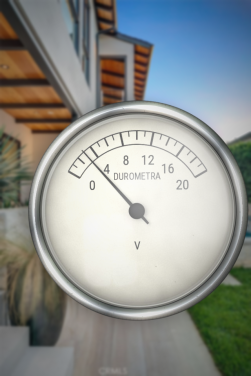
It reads 3,V
